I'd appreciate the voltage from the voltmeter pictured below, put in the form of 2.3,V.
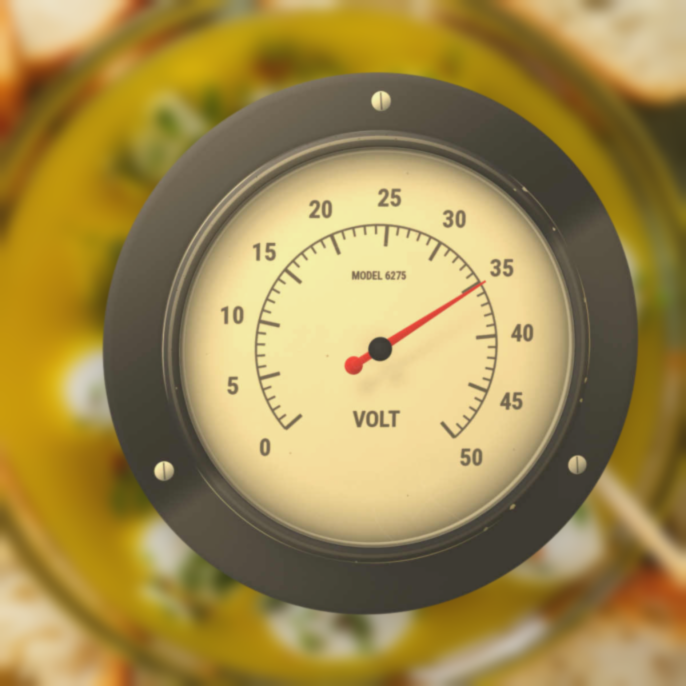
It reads 35,V
